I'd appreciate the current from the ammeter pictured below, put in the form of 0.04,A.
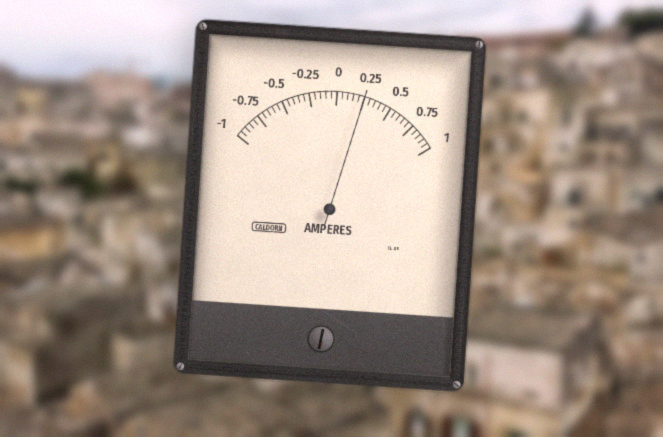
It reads 0.25,A
